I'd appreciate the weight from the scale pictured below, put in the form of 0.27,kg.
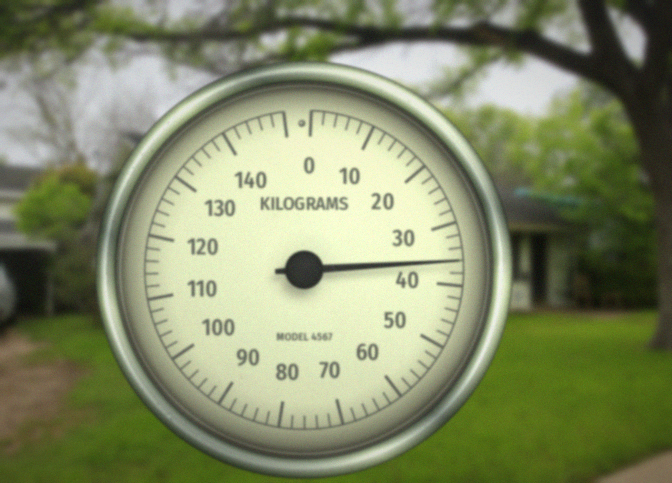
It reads 36,kg
